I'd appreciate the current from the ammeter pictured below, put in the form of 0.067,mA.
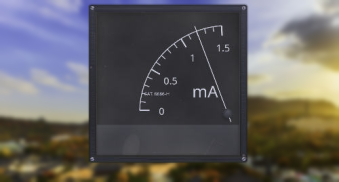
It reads 1.2,mA
